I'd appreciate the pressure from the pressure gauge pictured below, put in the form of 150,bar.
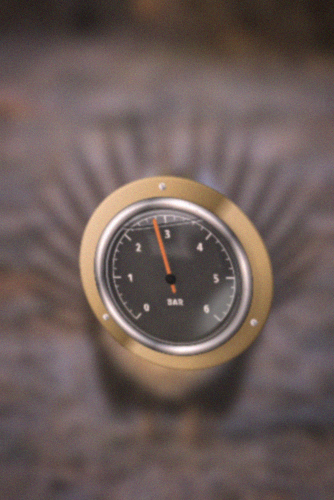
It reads 2.8,bar
